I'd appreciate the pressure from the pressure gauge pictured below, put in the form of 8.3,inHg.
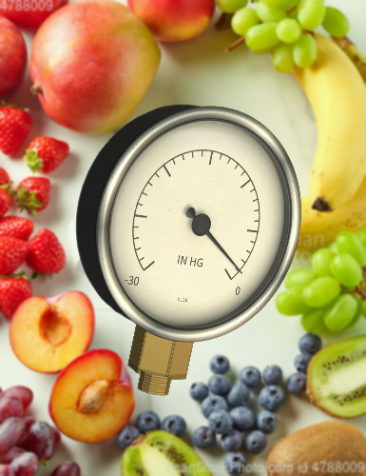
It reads -1,inHg
